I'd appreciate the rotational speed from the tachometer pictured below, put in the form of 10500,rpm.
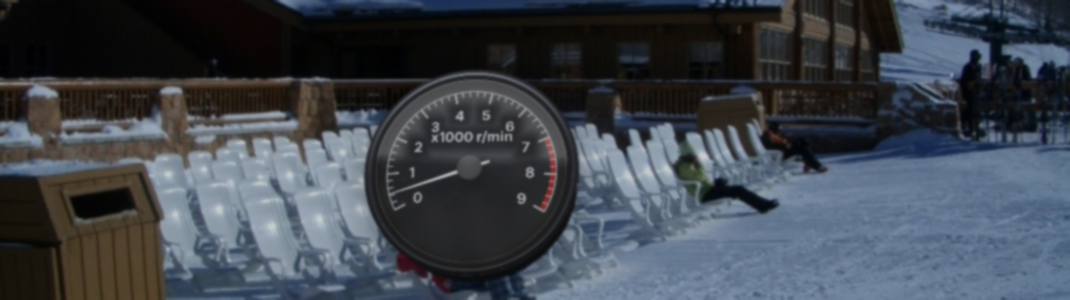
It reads 400,rpm
